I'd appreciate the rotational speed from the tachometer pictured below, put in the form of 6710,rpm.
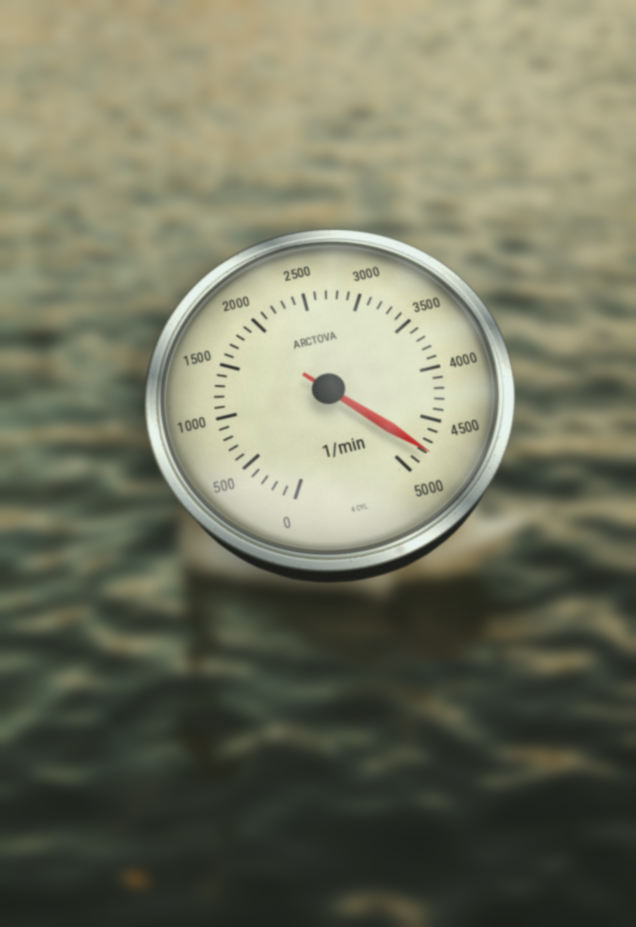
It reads 4800,rpm
